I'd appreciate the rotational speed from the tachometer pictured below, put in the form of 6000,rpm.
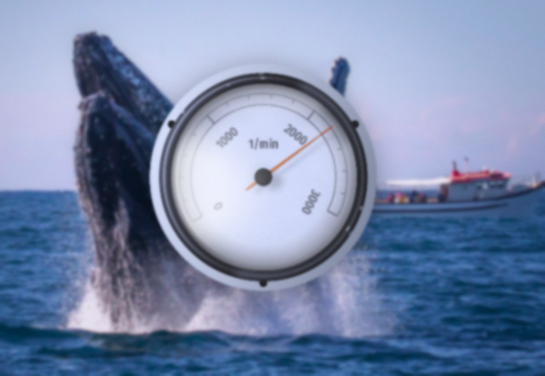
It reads 2200,rpm
